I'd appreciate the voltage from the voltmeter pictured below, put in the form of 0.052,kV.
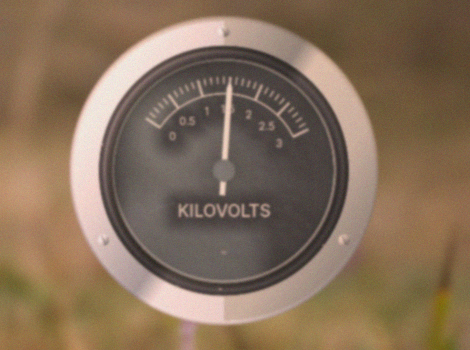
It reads 1.5,kV
